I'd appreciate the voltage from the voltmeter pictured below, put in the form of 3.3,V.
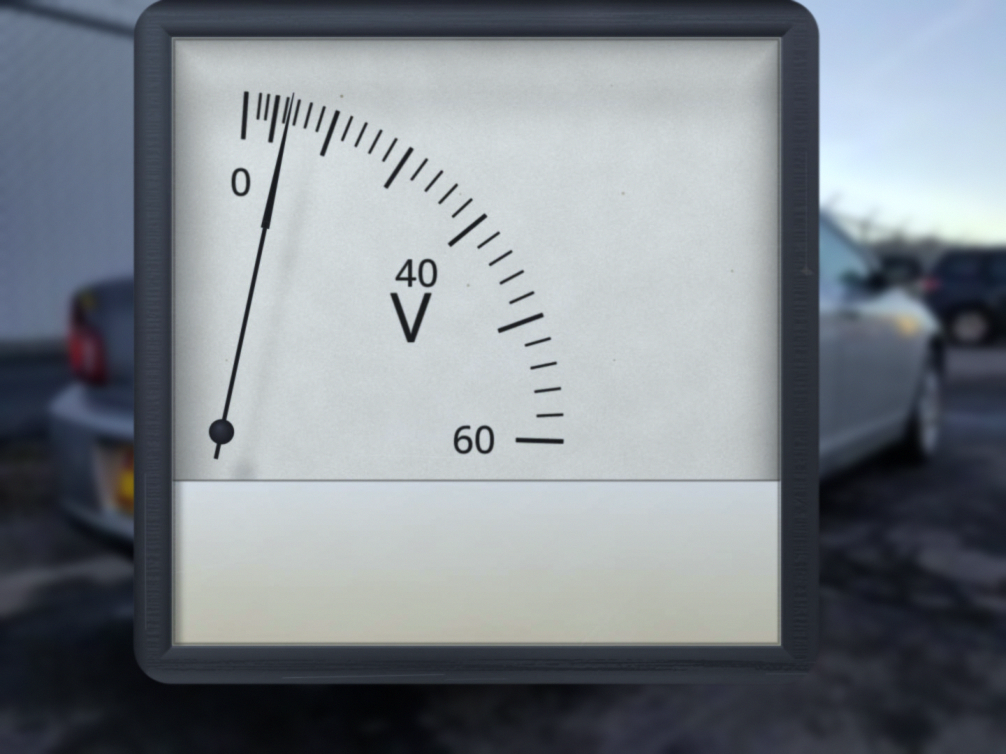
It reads 13,V
